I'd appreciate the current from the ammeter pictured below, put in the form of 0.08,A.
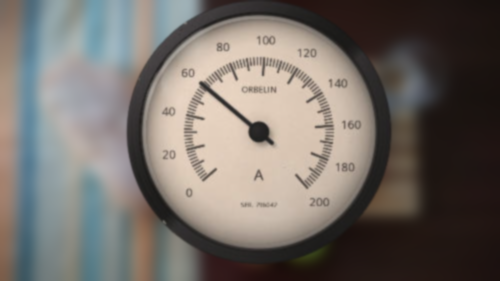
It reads 60,A
